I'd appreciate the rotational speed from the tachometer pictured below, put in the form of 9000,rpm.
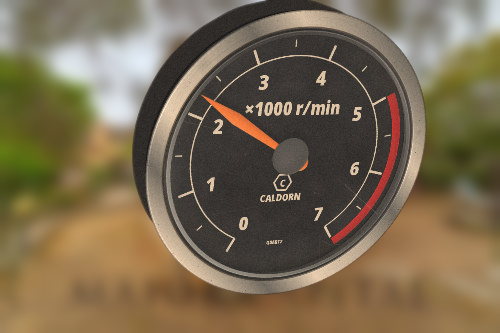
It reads 2250,rpm
